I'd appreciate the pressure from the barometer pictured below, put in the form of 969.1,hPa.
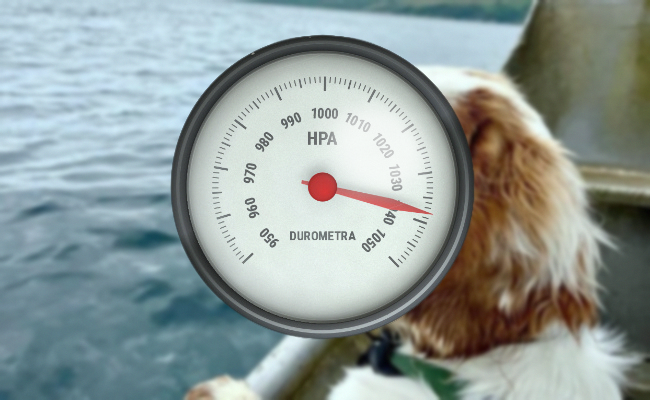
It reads 1038,hPa
